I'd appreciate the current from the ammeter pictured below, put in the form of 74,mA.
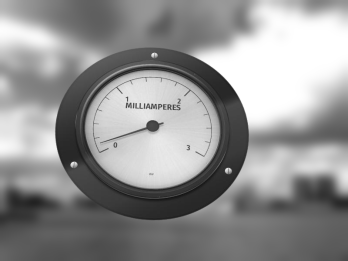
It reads 0.1,mA
